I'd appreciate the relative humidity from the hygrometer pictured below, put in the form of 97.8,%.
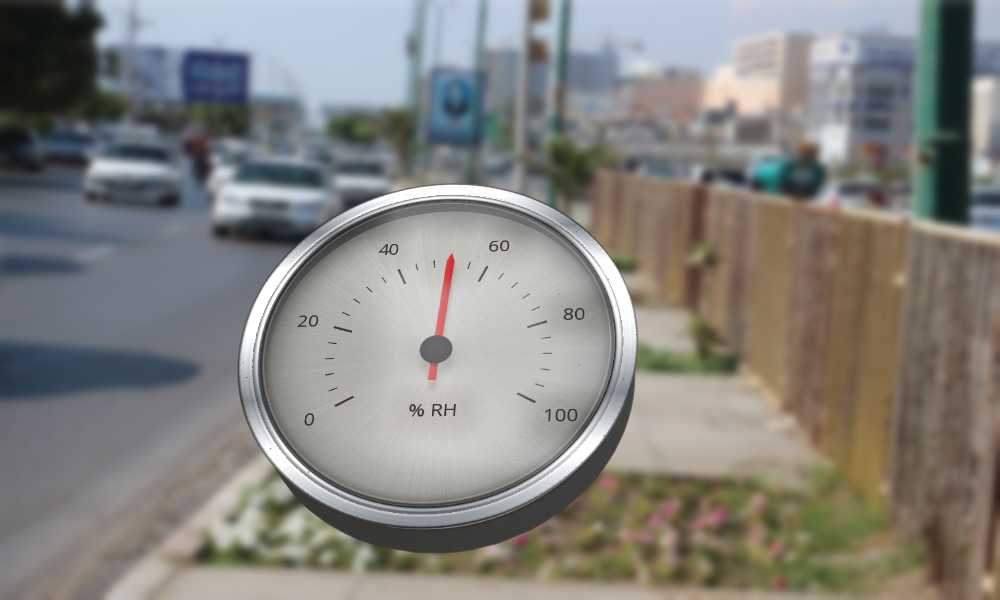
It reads 52,%
